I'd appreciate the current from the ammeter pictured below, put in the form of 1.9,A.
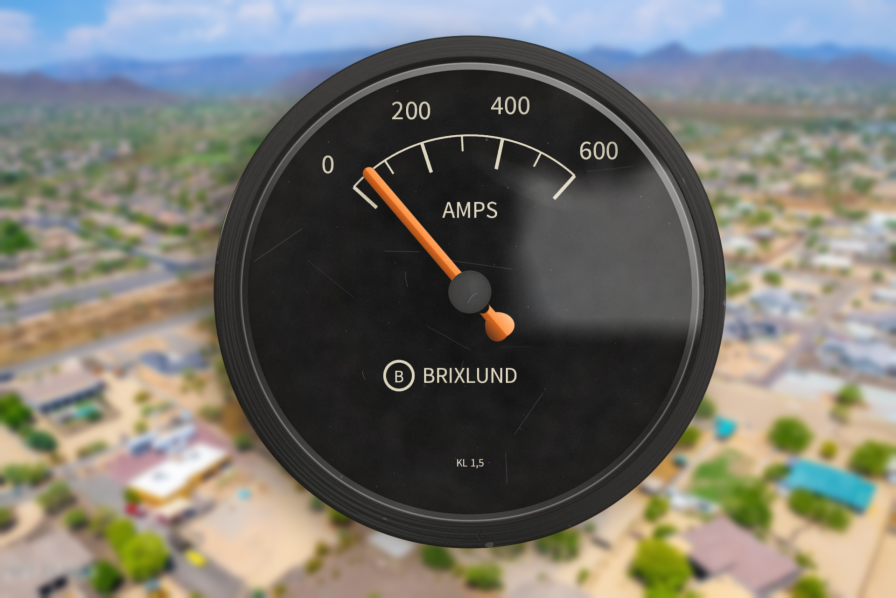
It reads 50,A
